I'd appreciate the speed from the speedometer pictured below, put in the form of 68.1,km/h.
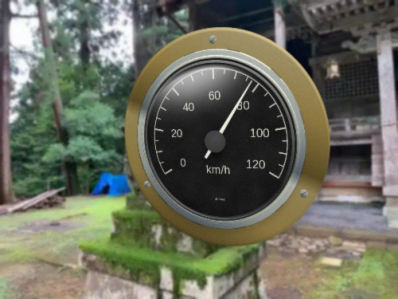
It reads 77.5,km/h
